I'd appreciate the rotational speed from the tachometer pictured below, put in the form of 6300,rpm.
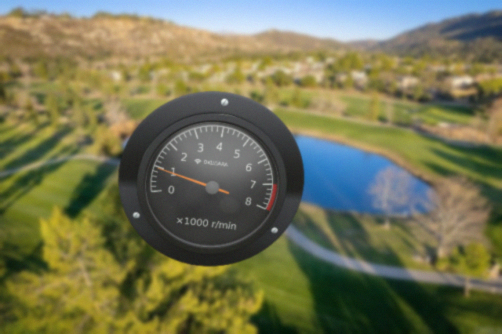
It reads 1000,rpm
